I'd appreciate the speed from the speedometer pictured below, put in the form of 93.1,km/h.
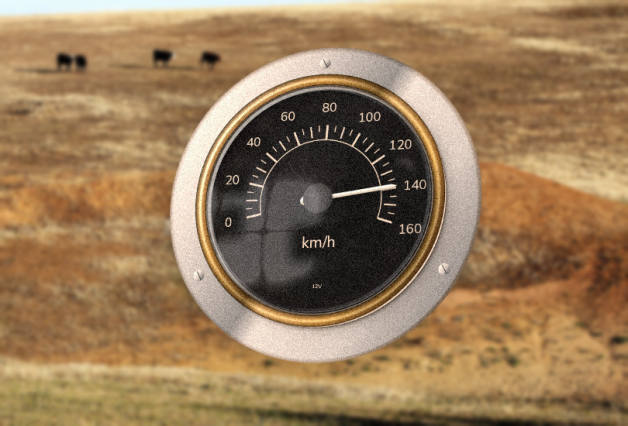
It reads 140,km/h
